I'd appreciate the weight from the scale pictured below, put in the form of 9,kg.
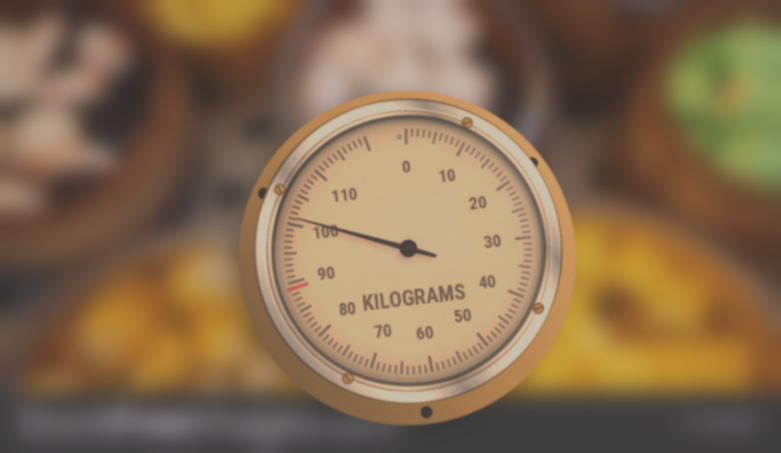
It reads 101,kg
